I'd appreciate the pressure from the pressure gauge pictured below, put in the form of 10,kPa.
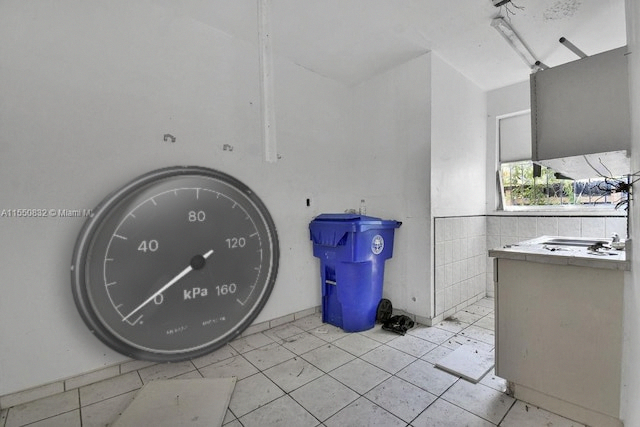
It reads 5,kPa
